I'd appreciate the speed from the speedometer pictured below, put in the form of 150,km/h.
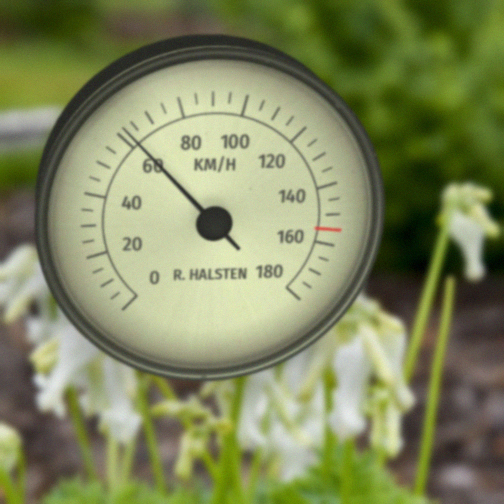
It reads 62.5,km/h
